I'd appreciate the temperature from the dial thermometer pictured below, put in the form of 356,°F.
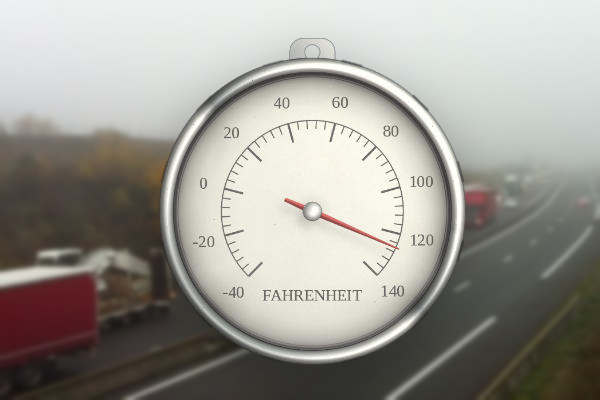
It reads 126,°F
